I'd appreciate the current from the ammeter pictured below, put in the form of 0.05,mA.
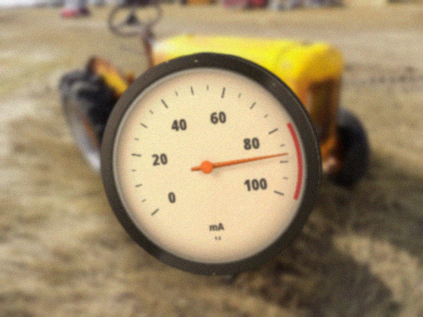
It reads 87.5,mA
